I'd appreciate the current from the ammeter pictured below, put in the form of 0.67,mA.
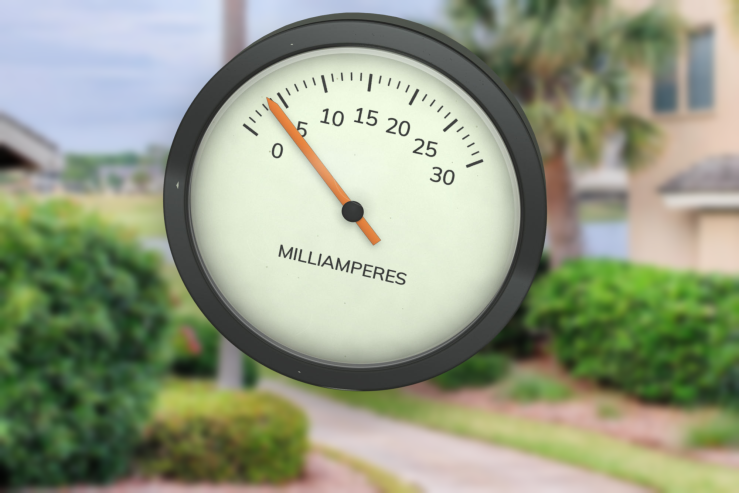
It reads 4,mA
